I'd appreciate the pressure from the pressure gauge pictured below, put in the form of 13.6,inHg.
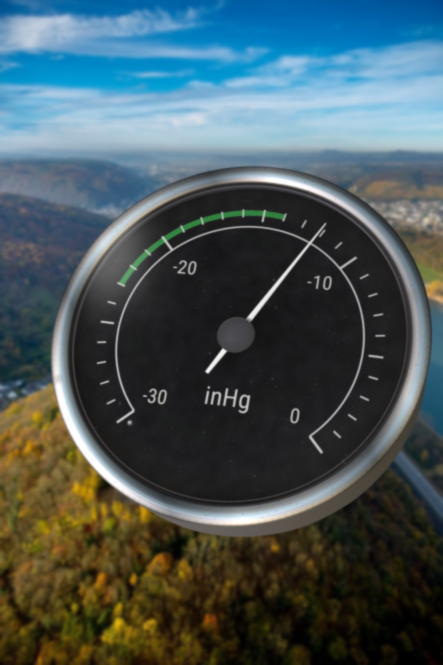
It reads -12,inHg
